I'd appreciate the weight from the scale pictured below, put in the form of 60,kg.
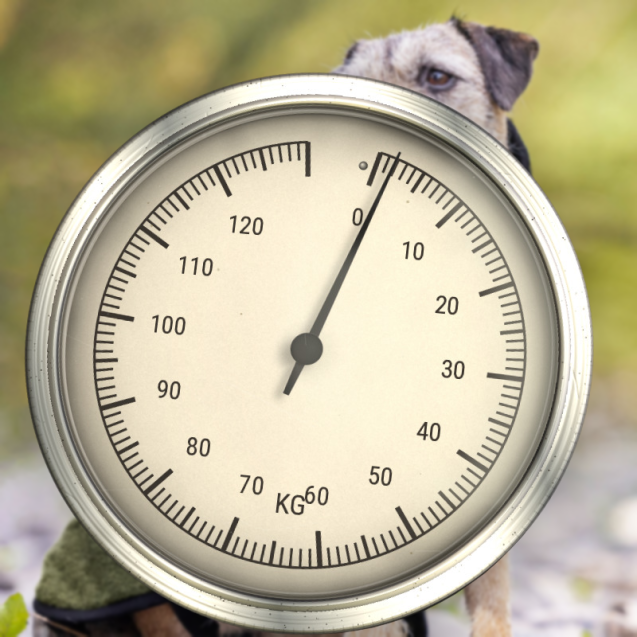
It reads 2,kg
